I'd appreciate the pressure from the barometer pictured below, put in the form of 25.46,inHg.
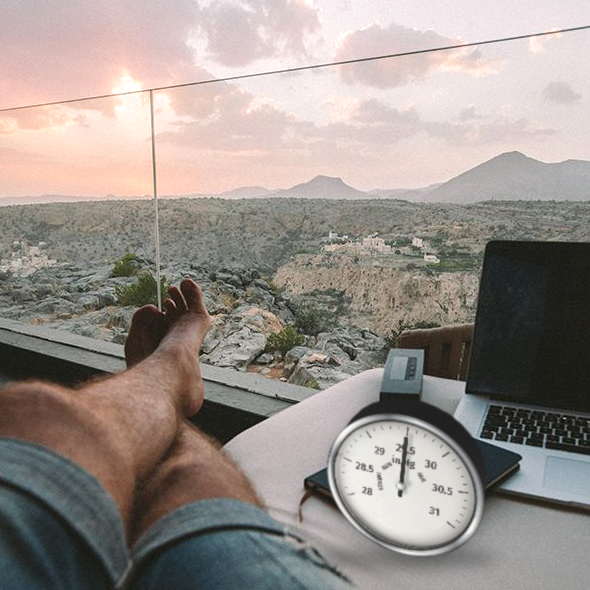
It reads 29.5,inHg
